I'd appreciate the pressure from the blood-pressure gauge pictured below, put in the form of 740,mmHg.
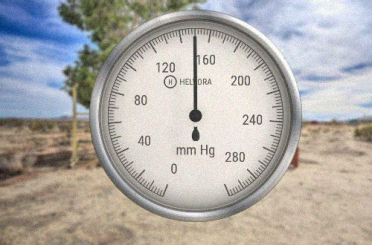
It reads 150,mmHg
